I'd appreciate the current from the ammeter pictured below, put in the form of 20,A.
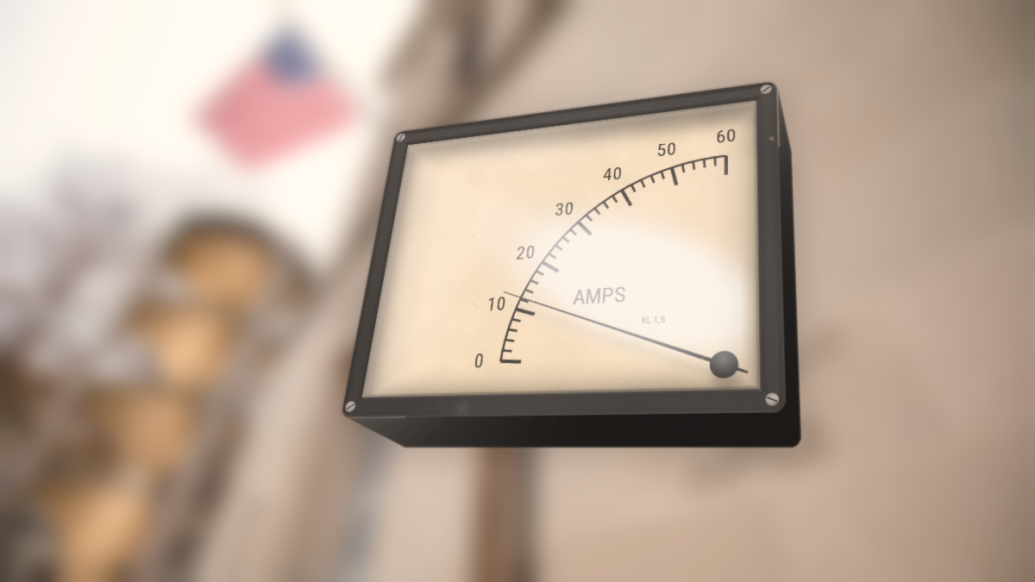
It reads 12,A
